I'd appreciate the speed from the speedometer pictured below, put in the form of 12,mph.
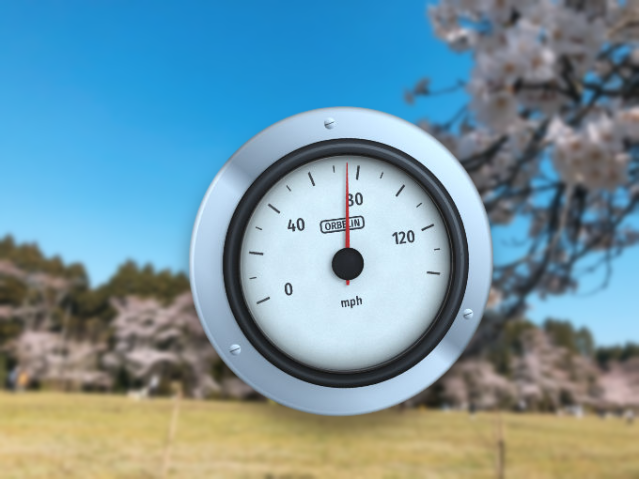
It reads 75,mph
